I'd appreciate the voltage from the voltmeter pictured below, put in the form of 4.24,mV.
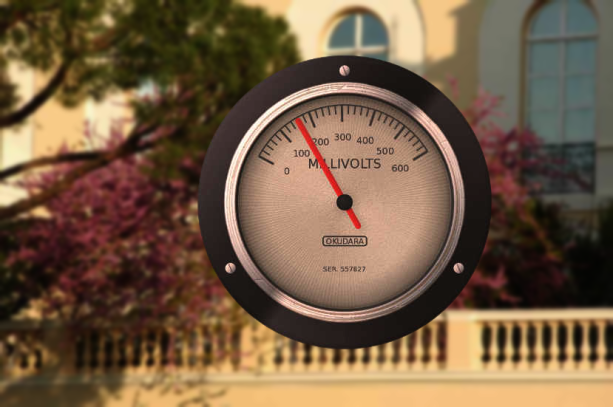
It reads 160,mV
